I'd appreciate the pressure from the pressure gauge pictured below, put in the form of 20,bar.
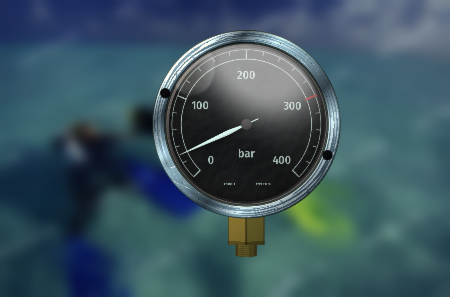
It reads 30,bar
